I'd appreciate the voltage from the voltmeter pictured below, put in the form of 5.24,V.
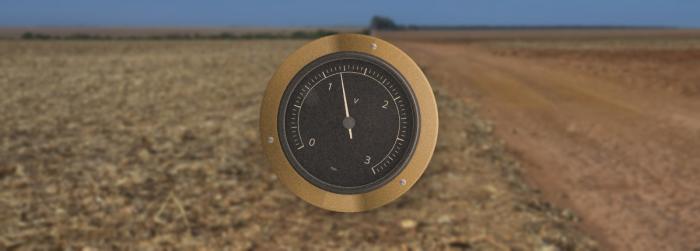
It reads 1.2,V
